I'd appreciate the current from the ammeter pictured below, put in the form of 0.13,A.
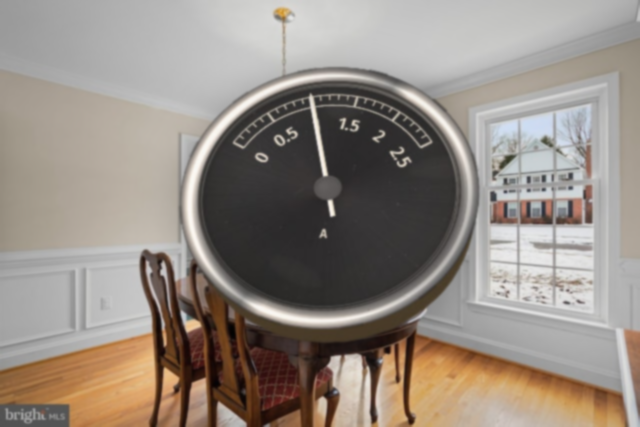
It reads 1,A
